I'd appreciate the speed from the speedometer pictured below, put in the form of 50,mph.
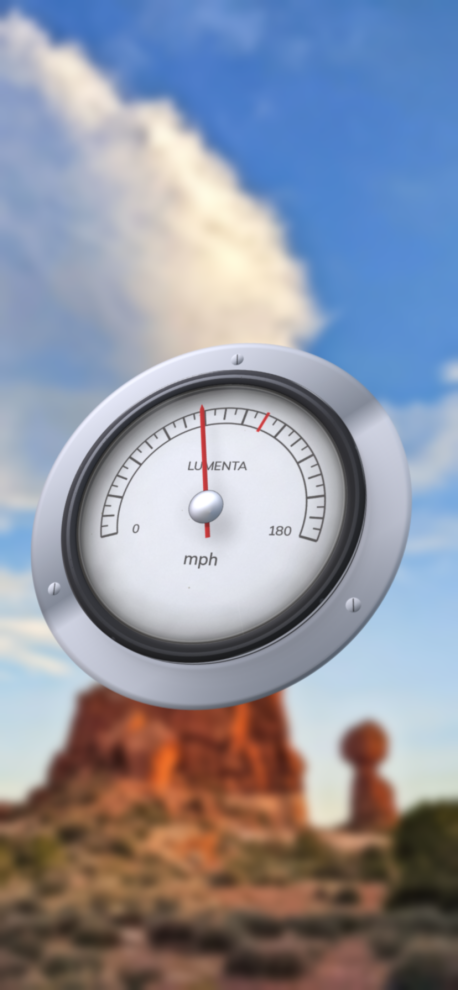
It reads 80,mph
